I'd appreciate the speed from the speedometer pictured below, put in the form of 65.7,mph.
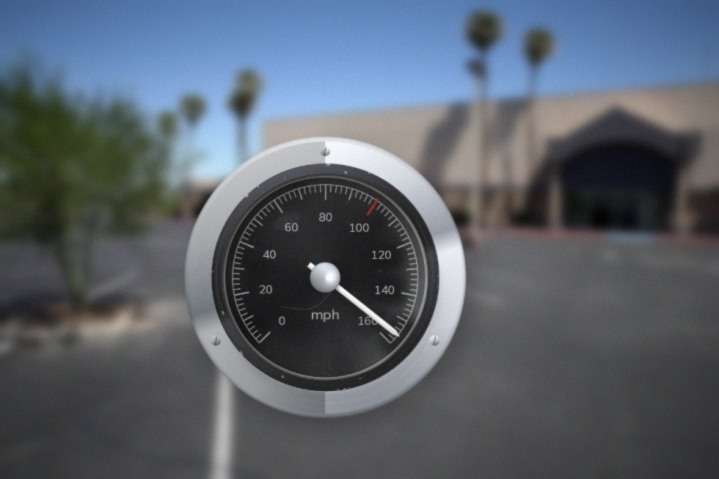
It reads 156,mph
